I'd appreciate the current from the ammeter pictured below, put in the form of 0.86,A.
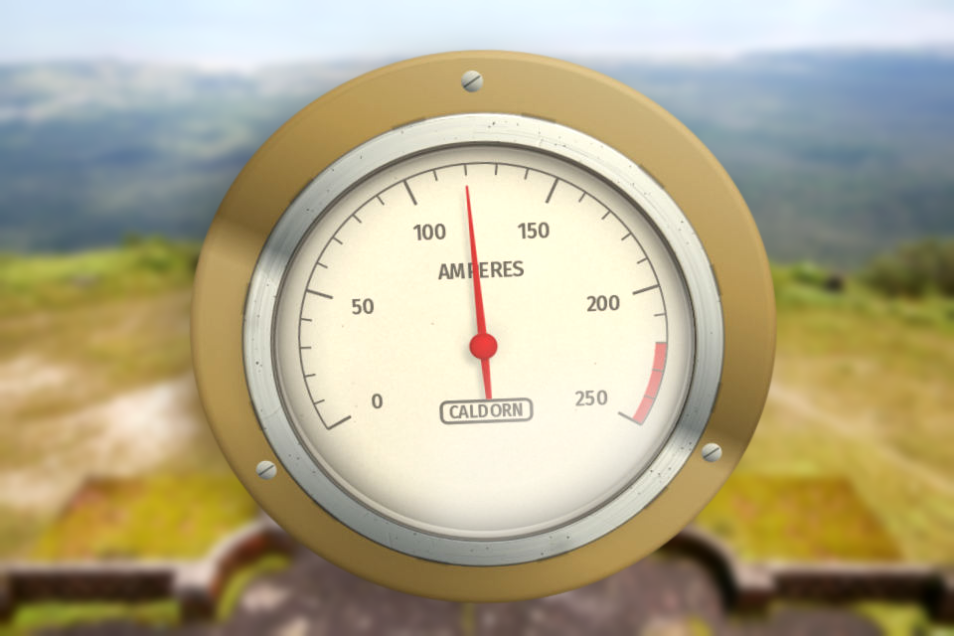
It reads 120,A
